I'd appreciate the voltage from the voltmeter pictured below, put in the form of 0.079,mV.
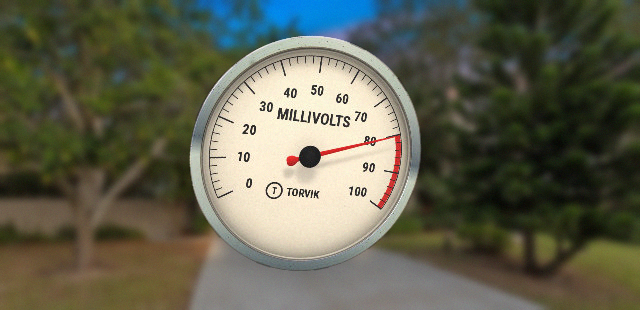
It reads 80,mV
